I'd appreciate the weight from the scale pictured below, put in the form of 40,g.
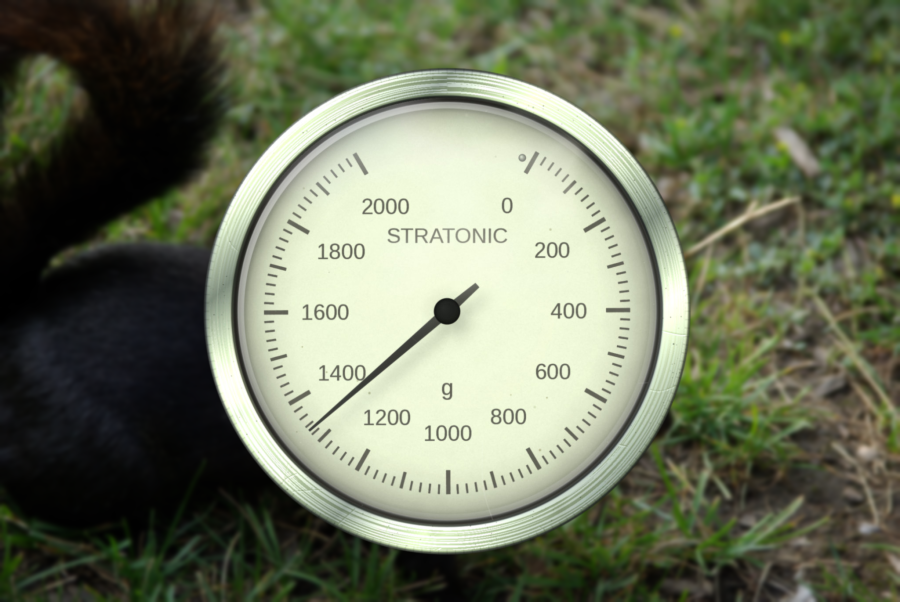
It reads 1330,g
